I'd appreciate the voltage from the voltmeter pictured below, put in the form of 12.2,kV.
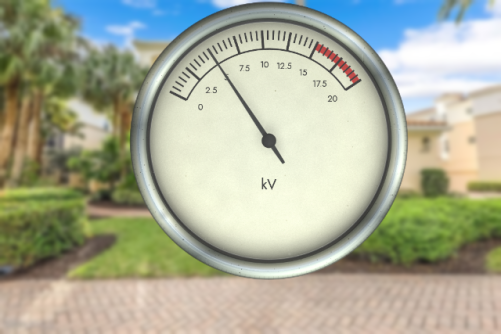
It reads 5,kV
